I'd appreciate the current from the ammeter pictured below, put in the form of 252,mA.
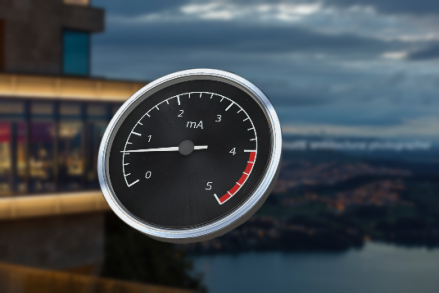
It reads 0.6,mA
